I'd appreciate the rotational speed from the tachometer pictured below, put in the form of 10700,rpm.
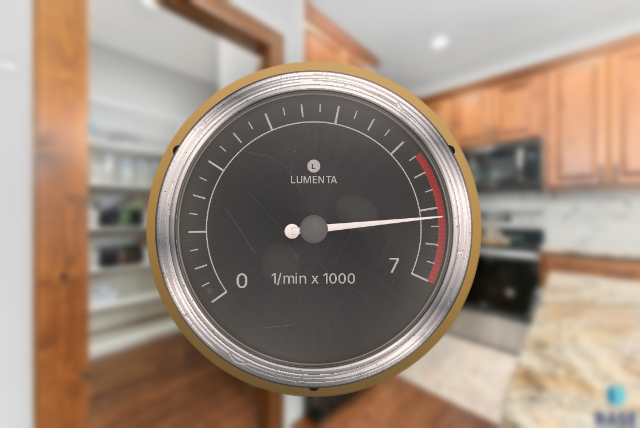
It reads 6125,rpm
